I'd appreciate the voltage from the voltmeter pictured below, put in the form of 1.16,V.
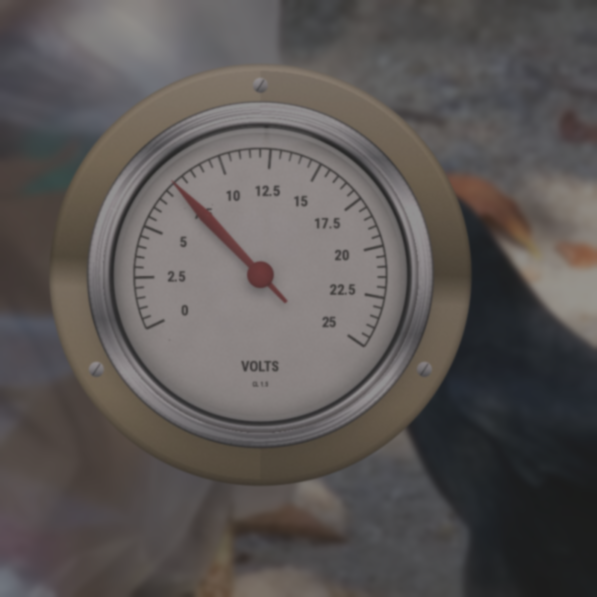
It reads 7.5,V
